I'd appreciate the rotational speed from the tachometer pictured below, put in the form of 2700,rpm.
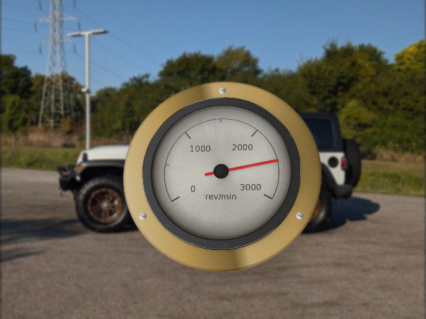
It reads 2500,rpm
